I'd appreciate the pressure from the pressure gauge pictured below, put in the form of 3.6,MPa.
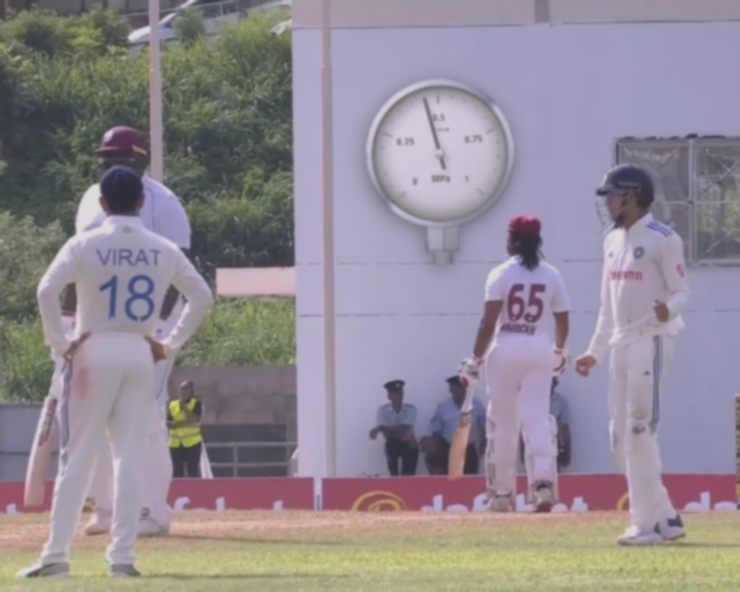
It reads 0.45,MPa
